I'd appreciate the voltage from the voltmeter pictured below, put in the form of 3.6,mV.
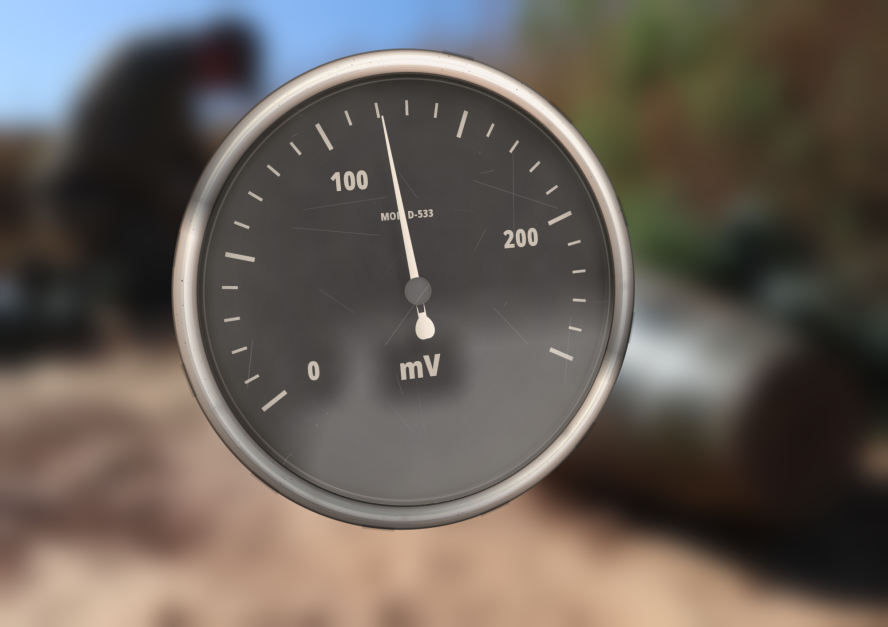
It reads 120,mV
